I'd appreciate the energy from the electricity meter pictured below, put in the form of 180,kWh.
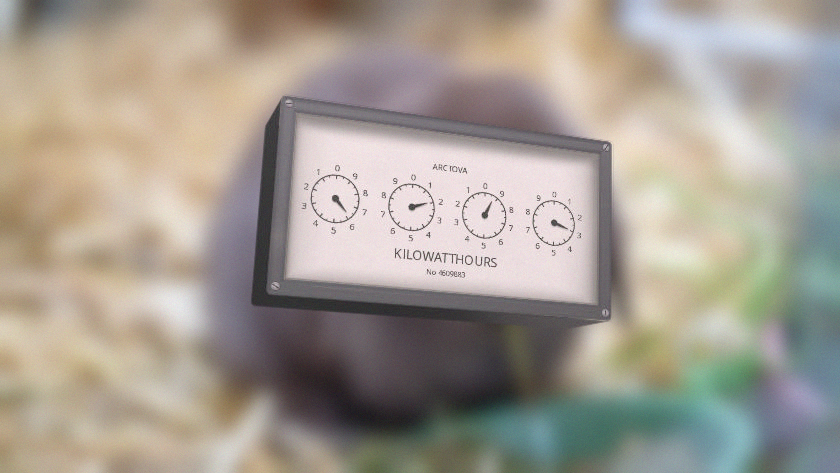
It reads 6193,kWh
